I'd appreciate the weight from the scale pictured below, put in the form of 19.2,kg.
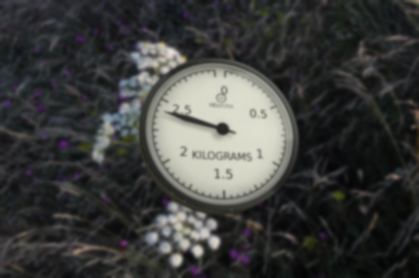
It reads 2.4,kg
